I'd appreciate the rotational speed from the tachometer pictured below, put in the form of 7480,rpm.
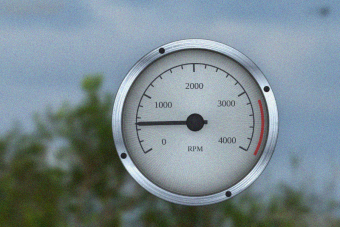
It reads 500,rpm
